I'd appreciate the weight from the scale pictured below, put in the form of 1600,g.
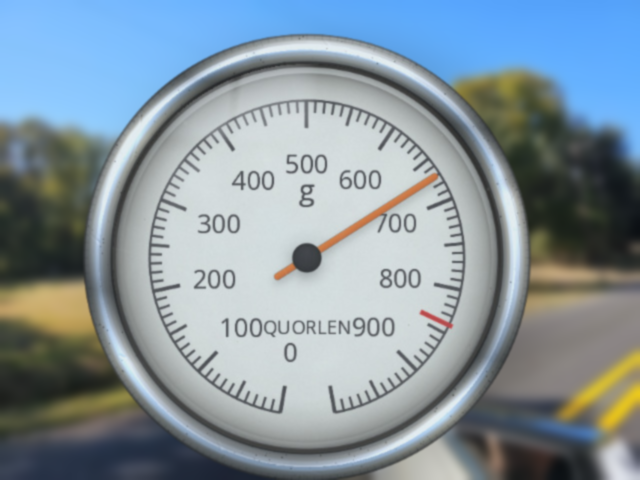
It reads 670,g
